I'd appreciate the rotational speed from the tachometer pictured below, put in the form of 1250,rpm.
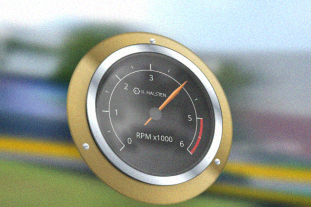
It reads 4000,rpm
